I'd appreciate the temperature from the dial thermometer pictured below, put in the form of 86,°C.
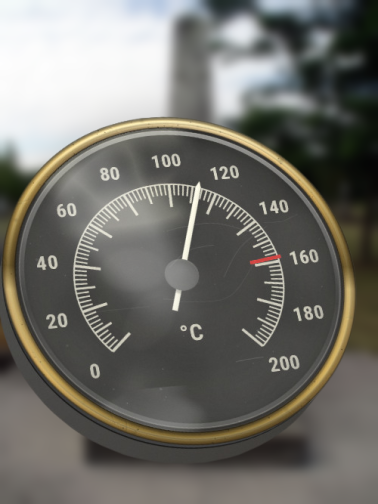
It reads 112,°C
